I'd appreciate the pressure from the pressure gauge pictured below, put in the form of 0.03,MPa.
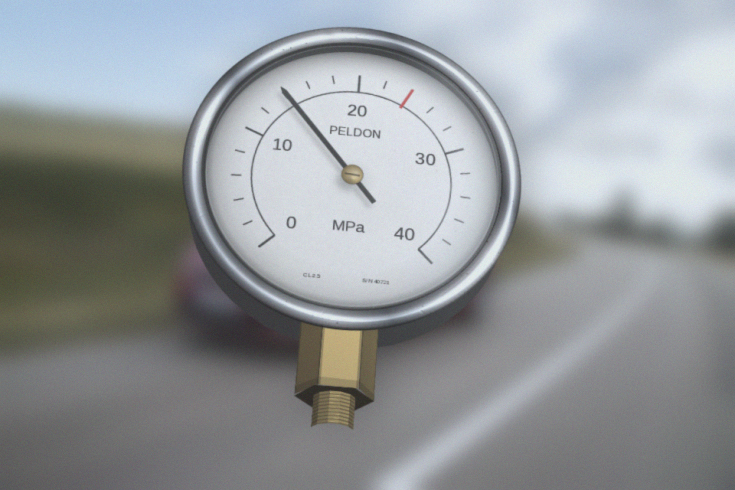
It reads 14,MPa
